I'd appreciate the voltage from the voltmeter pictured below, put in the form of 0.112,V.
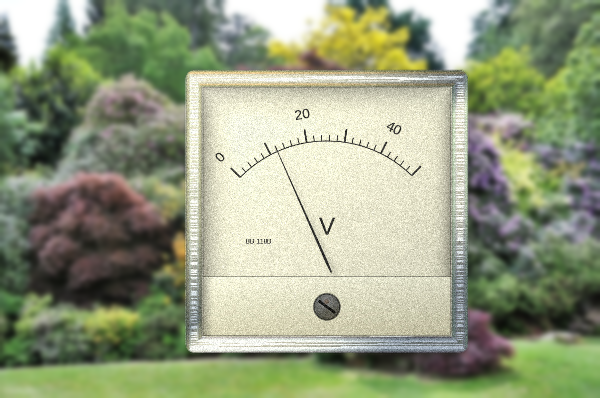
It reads 12,V
